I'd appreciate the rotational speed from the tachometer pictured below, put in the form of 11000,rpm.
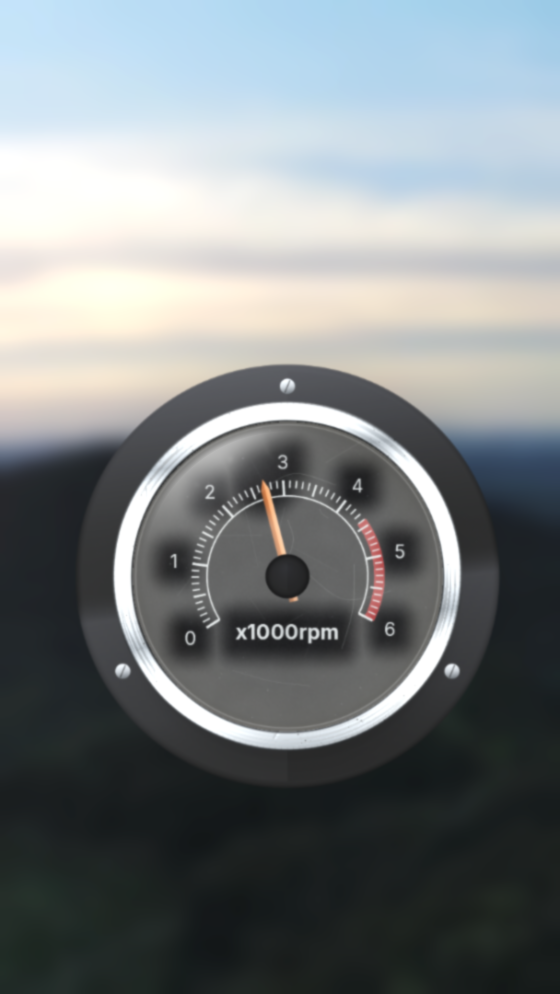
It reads 2700,rpm
